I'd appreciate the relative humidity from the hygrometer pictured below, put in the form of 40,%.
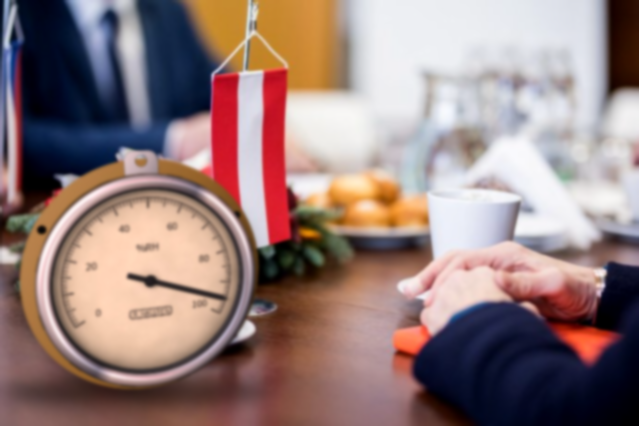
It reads 95,%
